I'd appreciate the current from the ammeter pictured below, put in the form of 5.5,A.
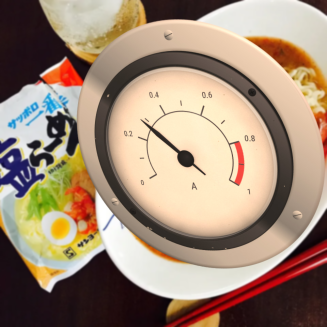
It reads 0.3,A
